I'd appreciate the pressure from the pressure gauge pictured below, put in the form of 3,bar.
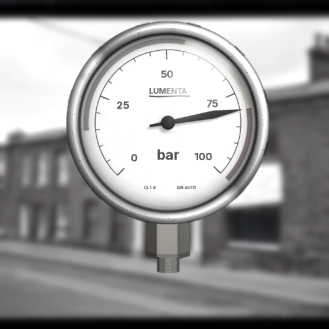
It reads 80,bar
